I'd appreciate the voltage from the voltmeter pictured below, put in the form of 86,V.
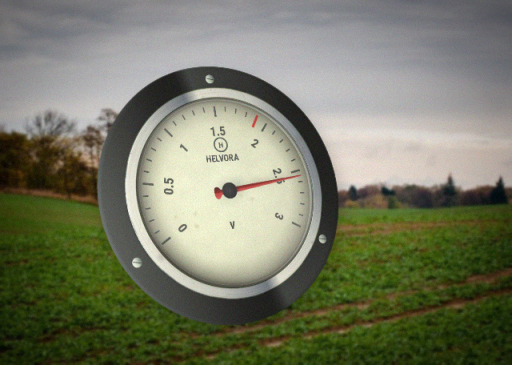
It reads 2.55,V
